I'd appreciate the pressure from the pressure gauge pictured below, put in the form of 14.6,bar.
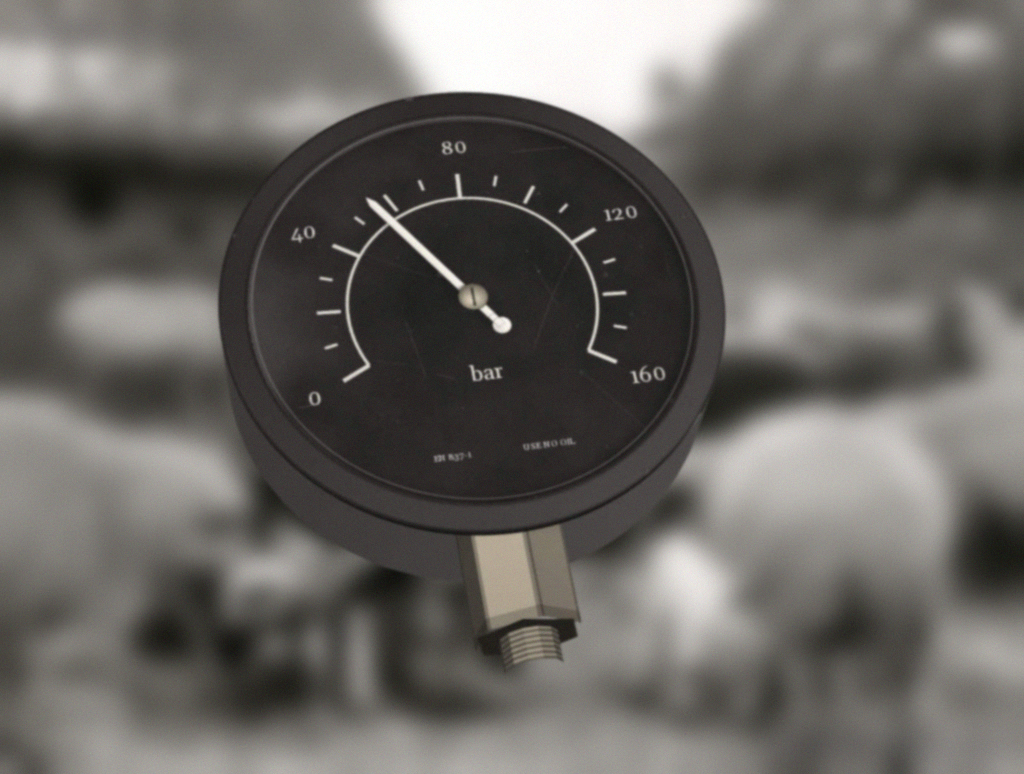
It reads 55,bar
